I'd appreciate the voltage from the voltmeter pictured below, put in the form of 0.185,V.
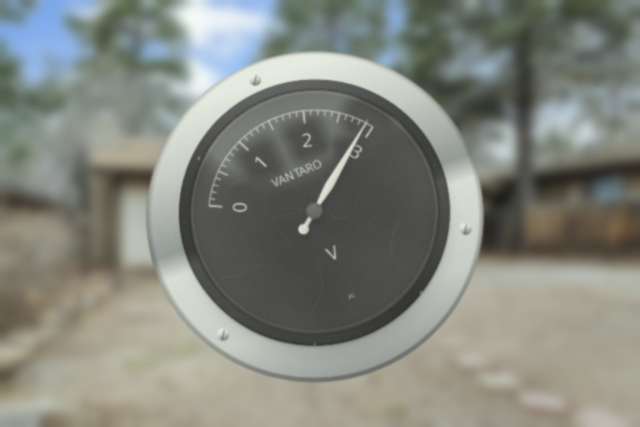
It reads 2.9,V
